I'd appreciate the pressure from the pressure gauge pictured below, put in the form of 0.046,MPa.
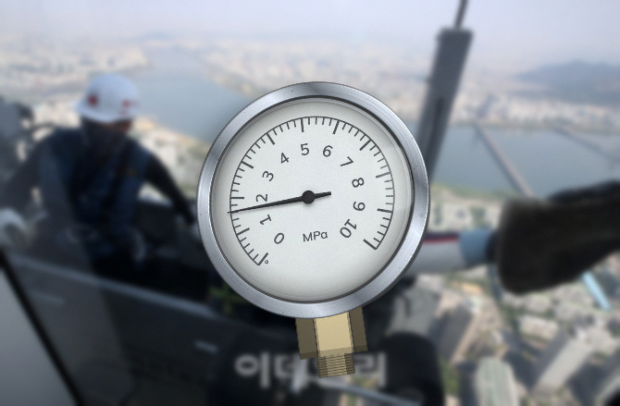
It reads 1.6,MPa
